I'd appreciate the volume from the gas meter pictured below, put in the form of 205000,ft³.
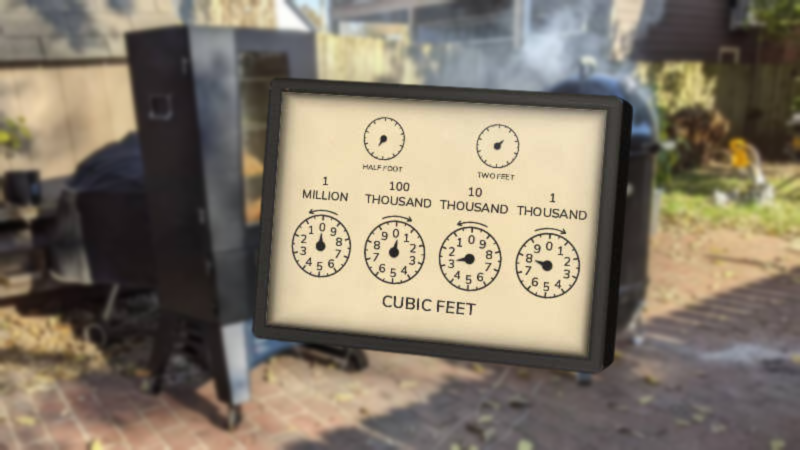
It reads 2800,ft³
